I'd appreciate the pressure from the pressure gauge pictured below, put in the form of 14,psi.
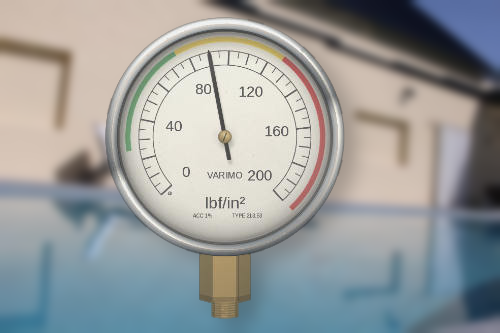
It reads 90,psi
